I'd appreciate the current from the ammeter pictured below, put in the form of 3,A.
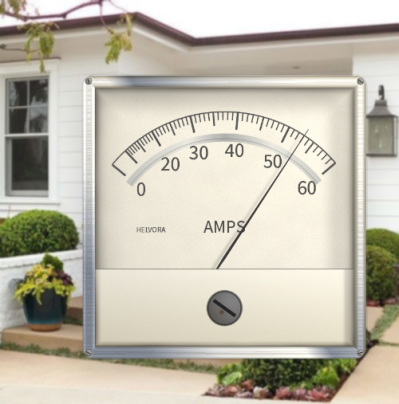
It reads 53,A
